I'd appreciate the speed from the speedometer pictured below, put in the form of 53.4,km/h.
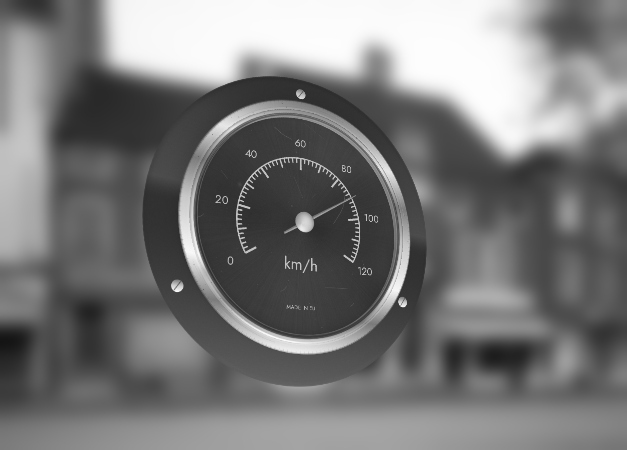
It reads 90,km/h
